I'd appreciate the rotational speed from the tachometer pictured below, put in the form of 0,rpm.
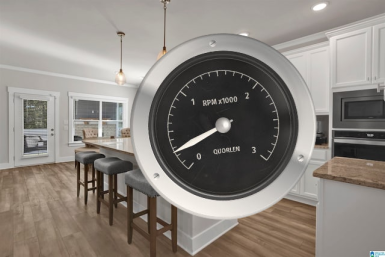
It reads 250,rpm
